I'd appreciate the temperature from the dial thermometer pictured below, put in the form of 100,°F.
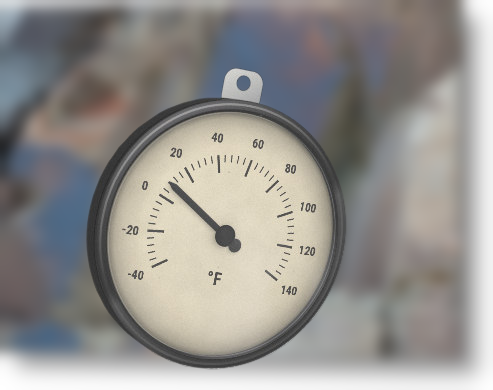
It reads 8,°F
